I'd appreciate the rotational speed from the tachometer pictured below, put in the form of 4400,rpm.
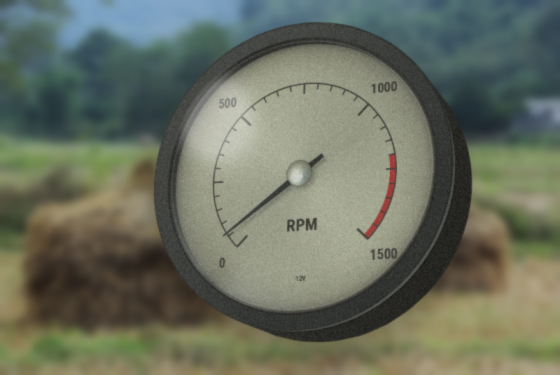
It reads 50,rpm
